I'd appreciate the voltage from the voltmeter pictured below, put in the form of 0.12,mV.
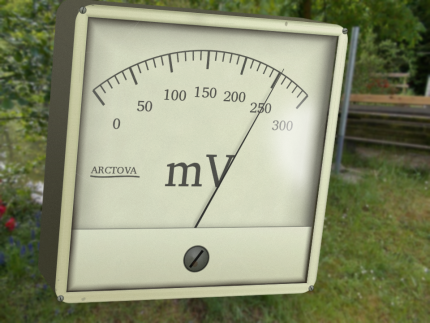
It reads 250,mV
